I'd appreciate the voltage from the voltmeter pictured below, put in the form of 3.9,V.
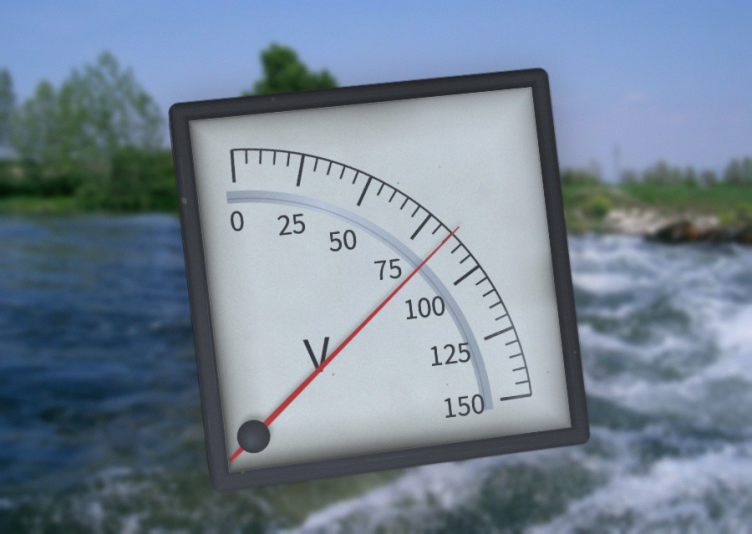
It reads 85,V
